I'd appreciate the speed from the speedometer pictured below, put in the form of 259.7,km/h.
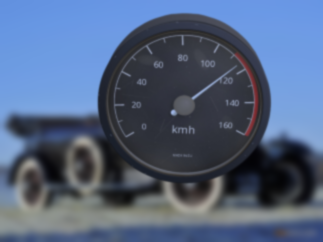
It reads 115,km/h
